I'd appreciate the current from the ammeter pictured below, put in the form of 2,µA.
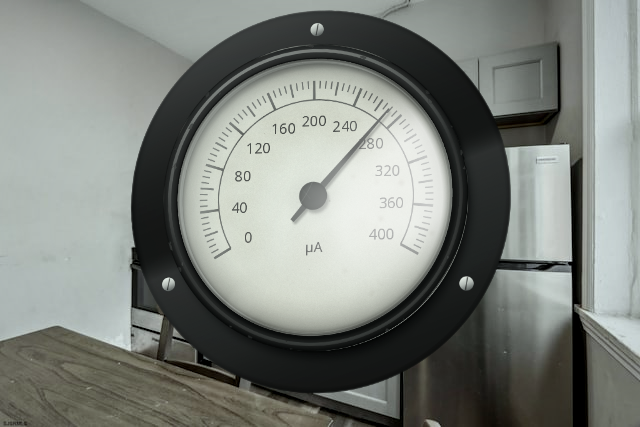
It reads 270,µA
